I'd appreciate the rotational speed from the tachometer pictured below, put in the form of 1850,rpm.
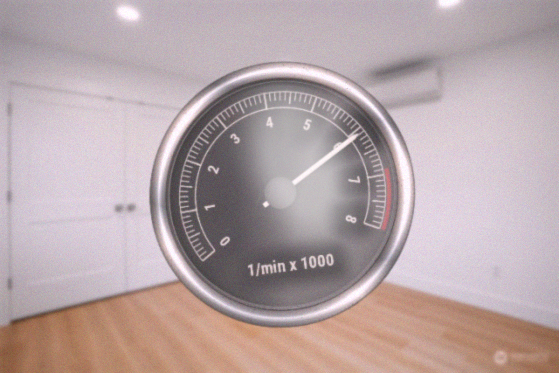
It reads 6100,rpm
